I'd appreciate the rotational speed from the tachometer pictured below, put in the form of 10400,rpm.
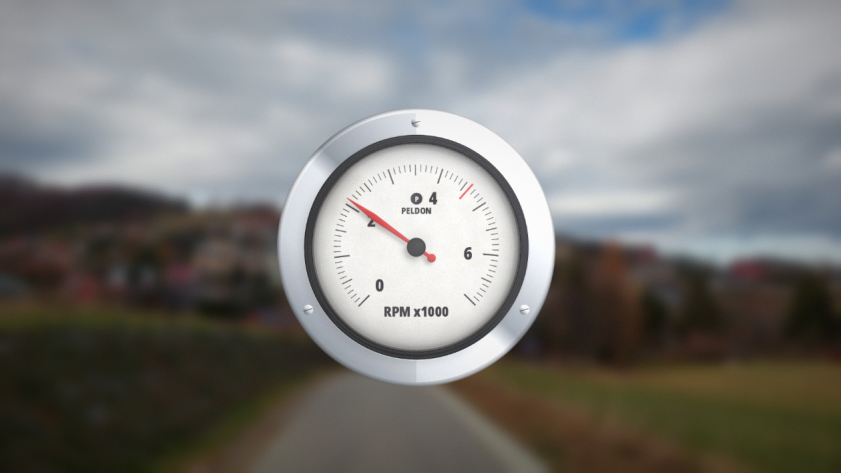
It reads 2100,rpm
